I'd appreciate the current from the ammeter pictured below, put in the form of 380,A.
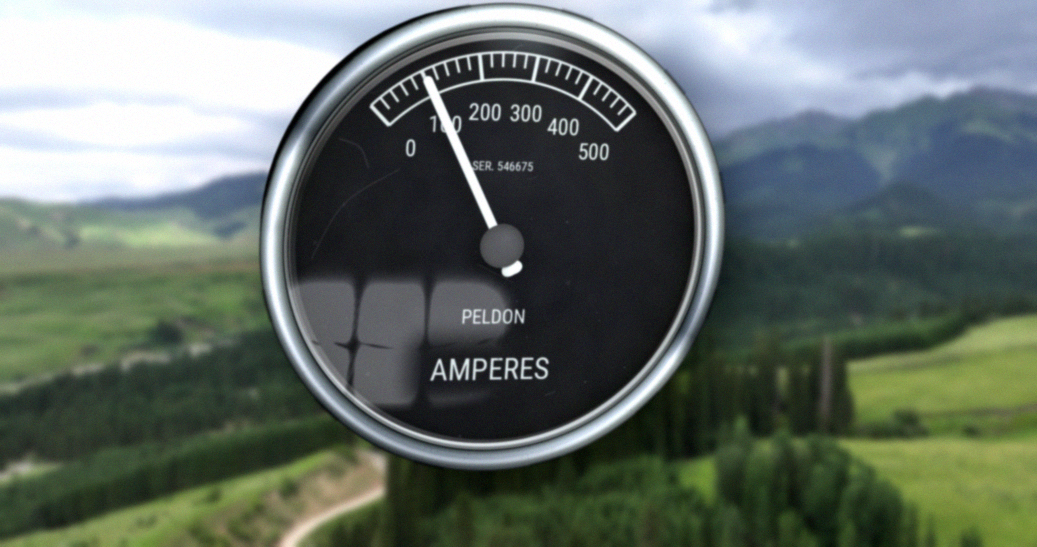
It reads 100,A
